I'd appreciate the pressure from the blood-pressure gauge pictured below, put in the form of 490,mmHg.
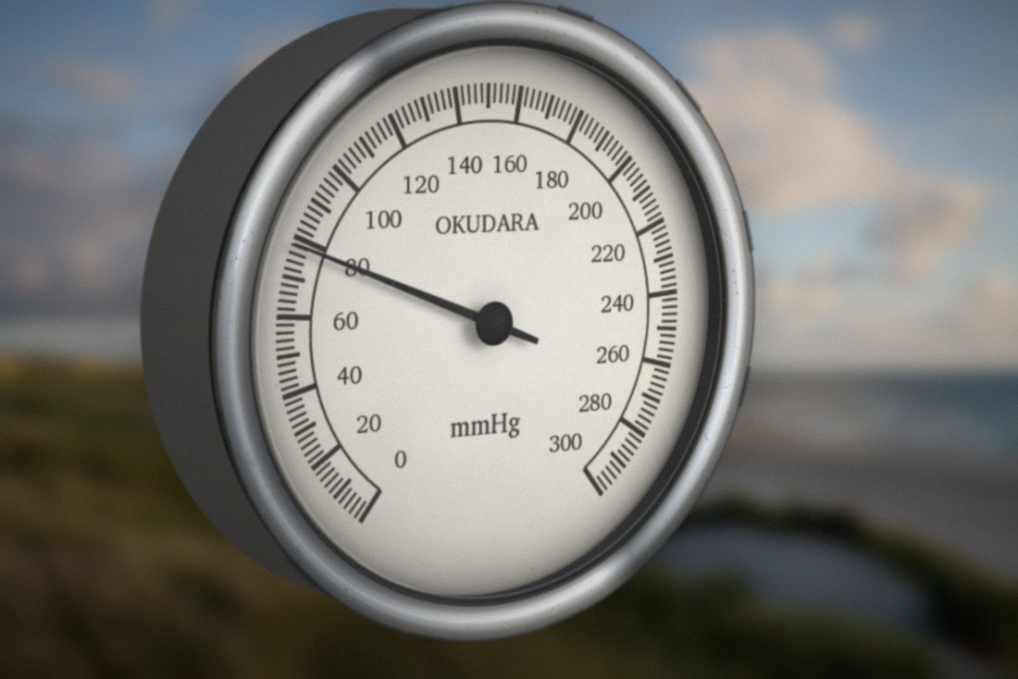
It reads 78,mmHg
